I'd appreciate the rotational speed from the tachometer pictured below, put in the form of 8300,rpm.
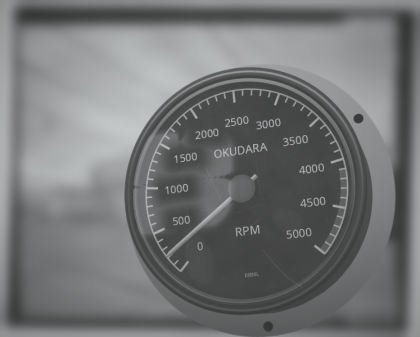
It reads 200,rpm
